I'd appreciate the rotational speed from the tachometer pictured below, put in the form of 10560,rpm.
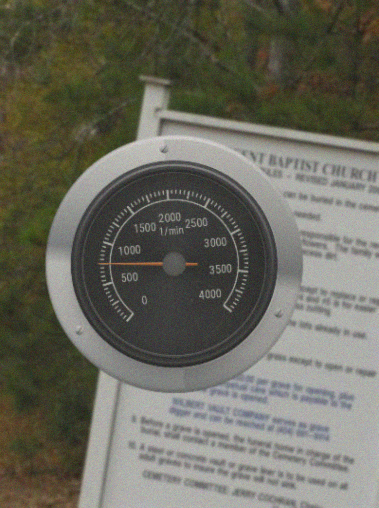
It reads 750,rpm
